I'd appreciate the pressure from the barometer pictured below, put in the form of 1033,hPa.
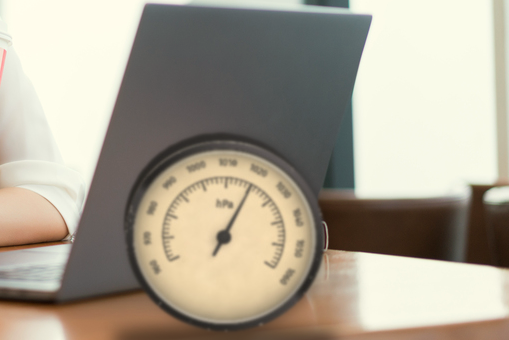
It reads 1020,hPa
